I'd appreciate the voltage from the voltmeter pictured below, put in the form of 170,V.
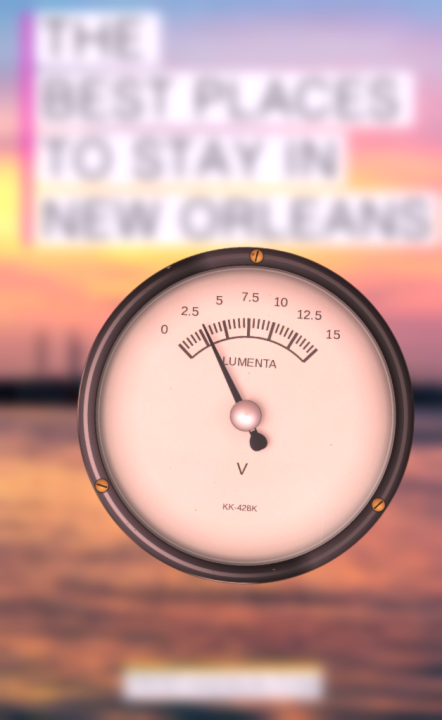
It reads 3,V
